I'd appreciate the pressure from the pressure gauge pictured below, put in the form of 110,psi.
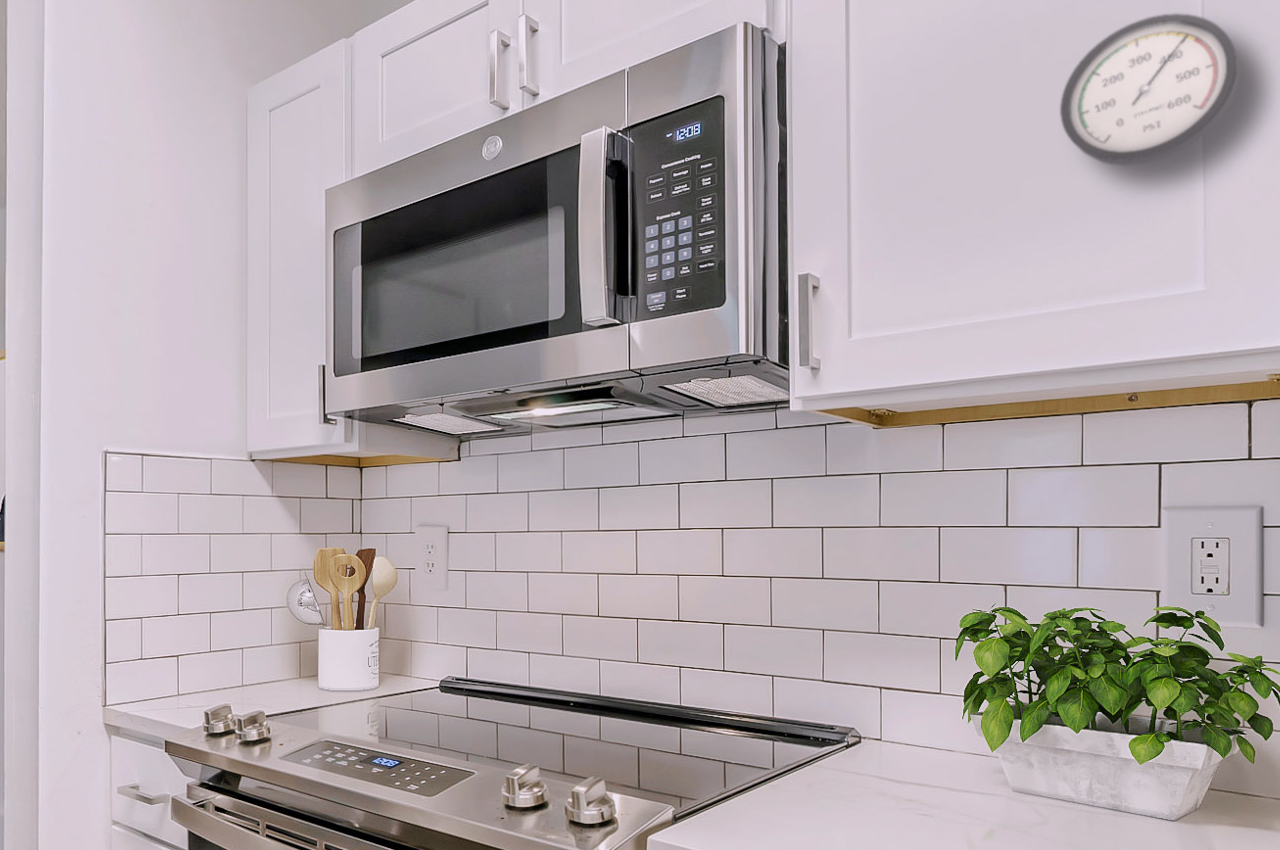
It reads 400,psi
